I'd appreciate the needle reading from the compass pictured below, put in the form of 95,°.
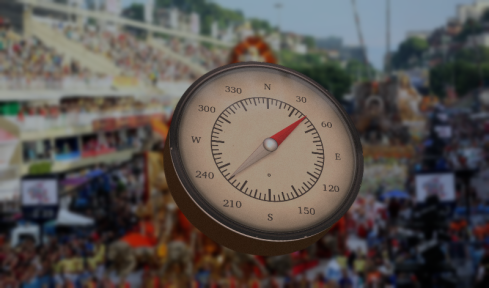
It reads 45,°
